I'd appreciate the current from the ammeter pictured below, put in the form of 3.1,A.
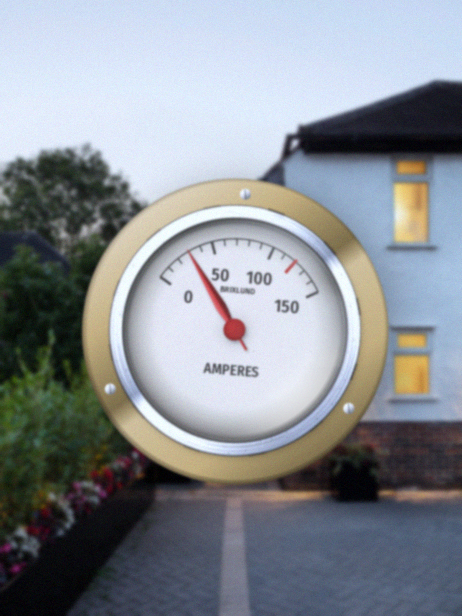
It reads 30,A
